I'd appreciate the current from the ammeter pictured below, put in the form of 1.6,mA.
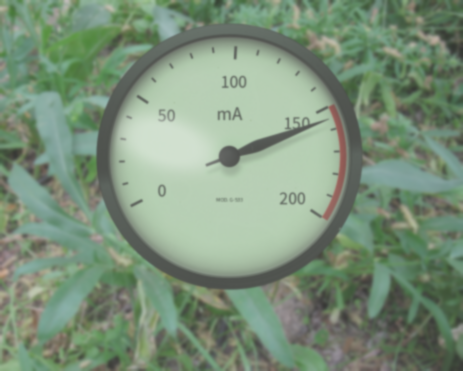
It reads 155,mA
